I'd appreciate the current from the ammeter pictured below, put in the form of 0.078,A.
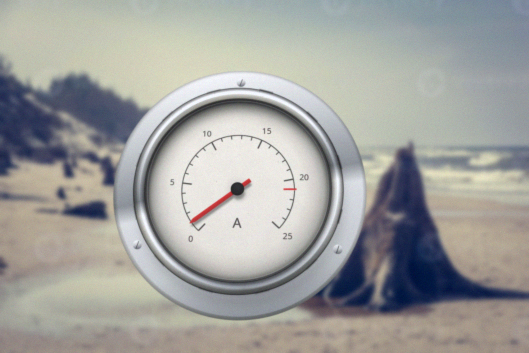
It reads 1,A
